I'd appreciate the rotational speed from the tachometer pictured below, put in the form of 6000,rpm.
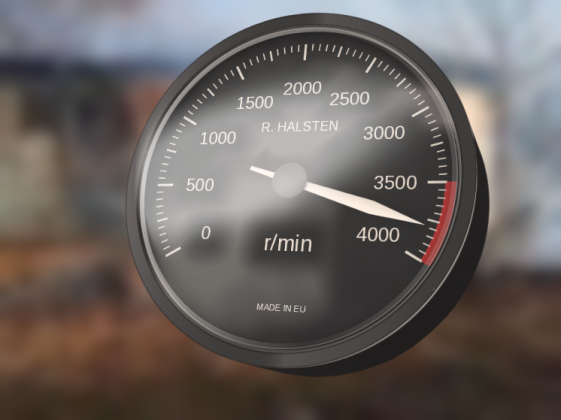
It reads 3800,rpm
